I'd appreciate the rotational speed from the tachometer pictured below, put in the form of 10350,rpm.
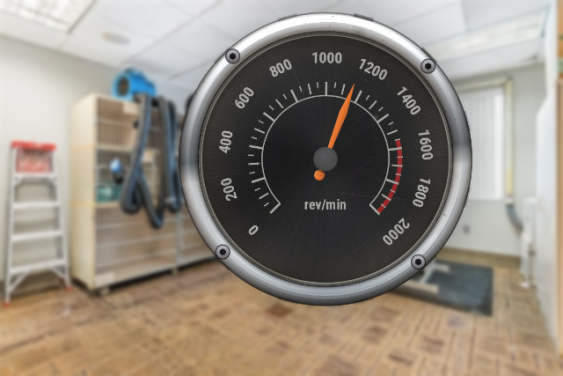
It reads 1150,rpm
